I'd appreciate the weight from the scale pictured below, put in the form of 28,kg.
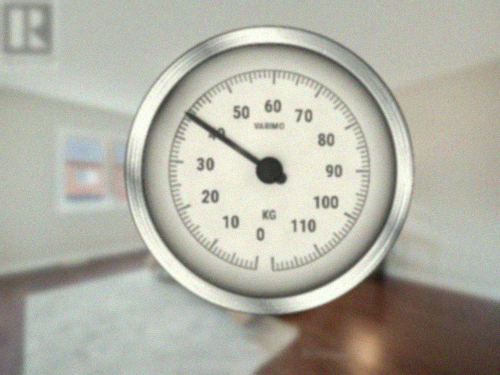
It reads 40,kg
